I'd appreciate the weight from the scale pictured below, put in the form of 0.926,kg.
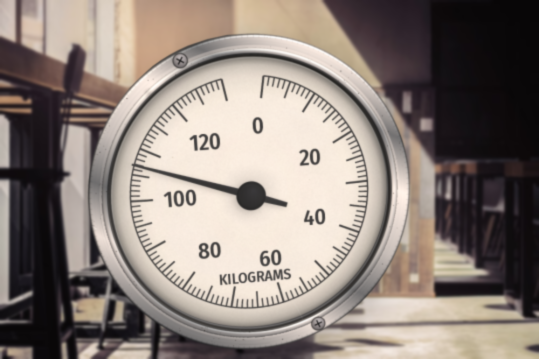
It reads 107,kg
